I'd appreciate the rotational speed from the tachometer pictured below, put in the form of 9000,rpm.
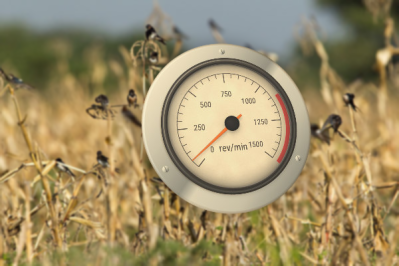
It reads 50,rpm
